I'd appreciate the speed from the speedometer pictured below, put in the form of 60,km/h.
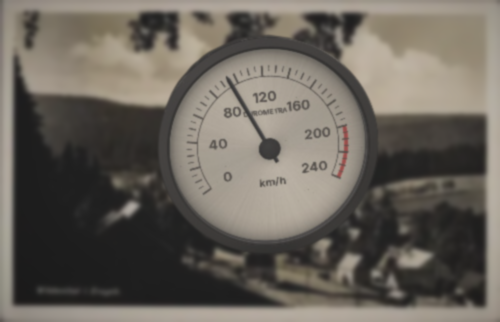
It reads 95,km/h
